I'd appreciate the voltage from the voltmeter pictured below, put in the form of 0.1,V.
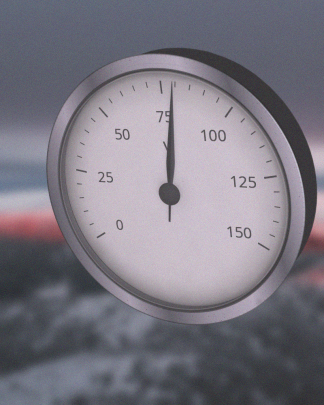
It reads 80,V
